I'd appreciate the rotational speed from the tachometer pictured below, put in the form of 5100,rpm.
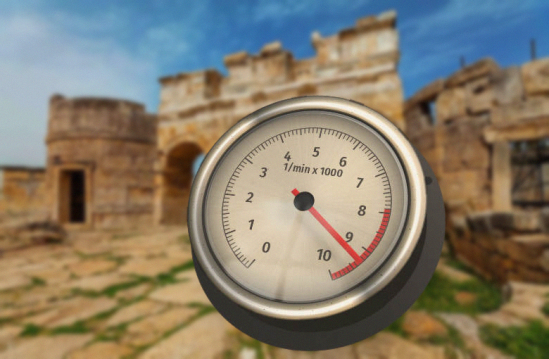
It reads 9300,rpm
